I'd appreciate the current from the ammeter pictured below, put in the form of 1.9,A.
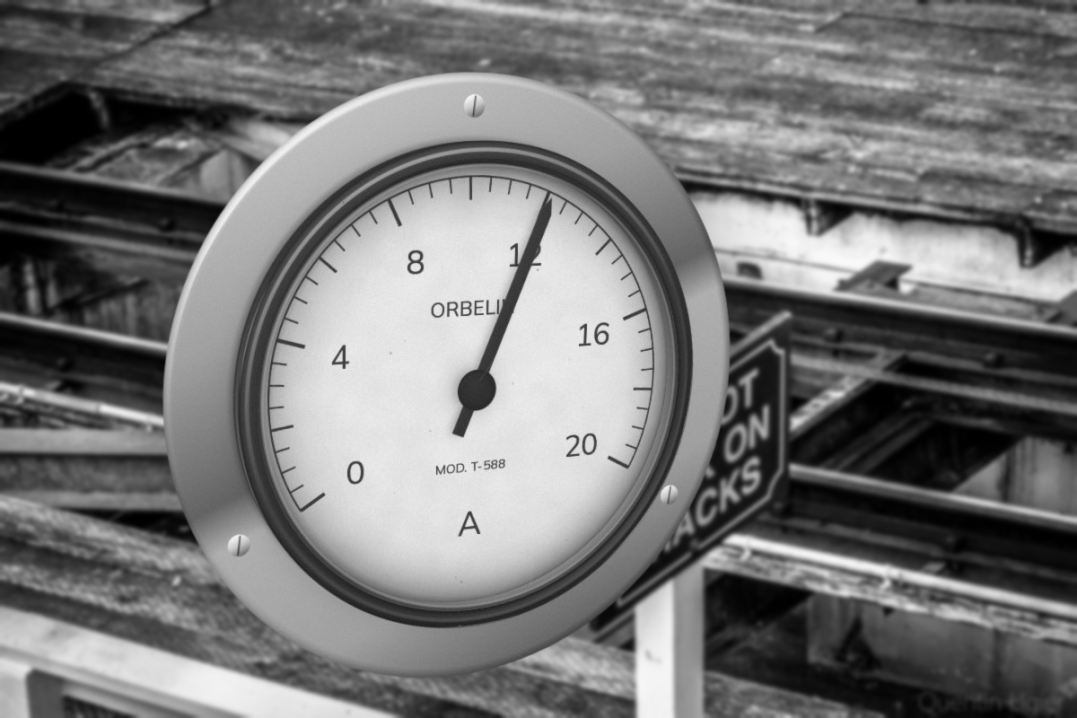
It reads 12,A
